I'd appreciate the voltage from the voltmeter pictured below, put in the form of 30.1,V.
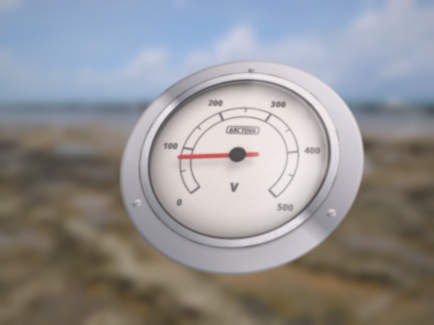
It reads 75,V
